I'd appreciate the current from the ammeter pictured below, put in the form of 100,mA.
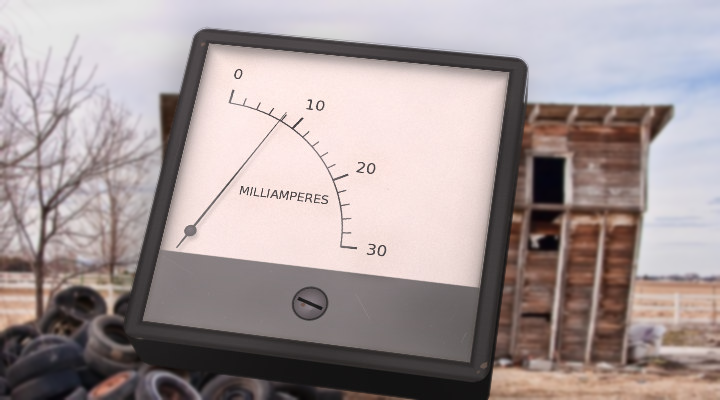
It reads 8,mA
